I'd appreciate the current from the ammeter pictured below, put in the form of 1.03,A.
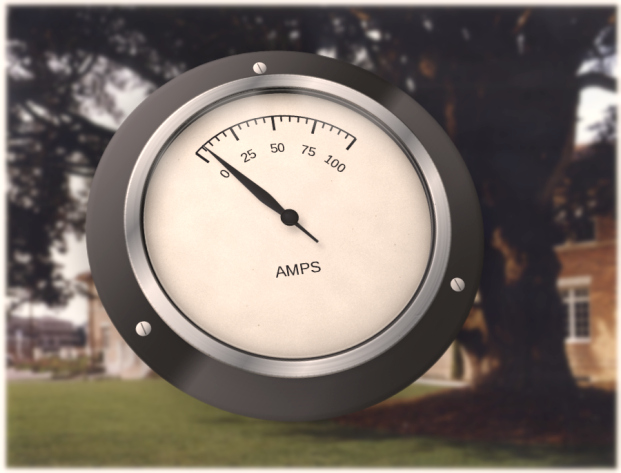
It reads 5,A
